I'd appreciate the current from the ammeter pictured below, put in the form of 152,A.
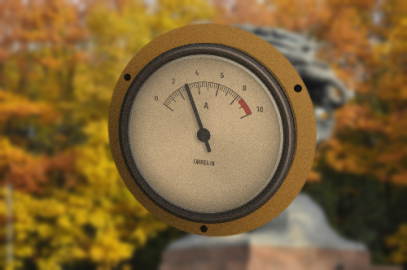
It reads 3,A
